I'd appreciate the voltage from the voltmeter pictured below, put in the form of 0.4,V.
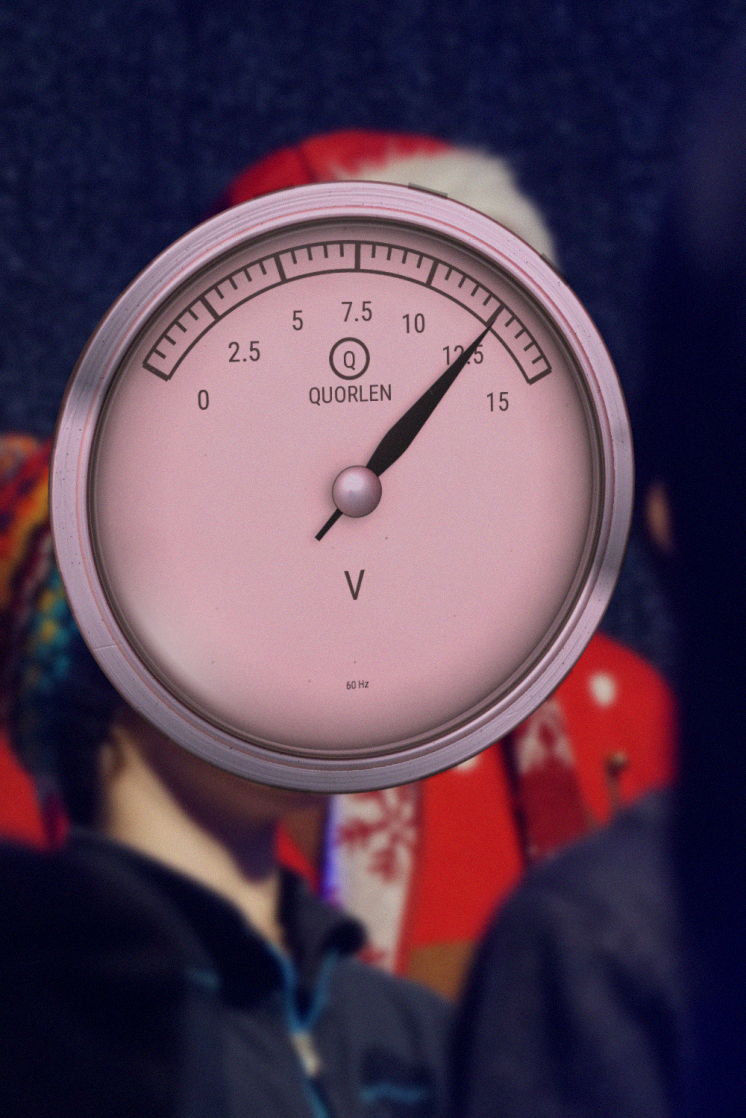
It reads 12.5,V
